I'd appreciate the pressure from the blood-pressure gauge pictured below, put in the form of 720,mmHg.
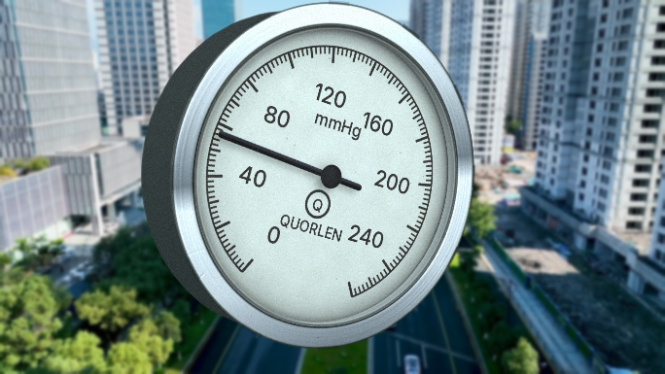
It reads 56,mmHg
